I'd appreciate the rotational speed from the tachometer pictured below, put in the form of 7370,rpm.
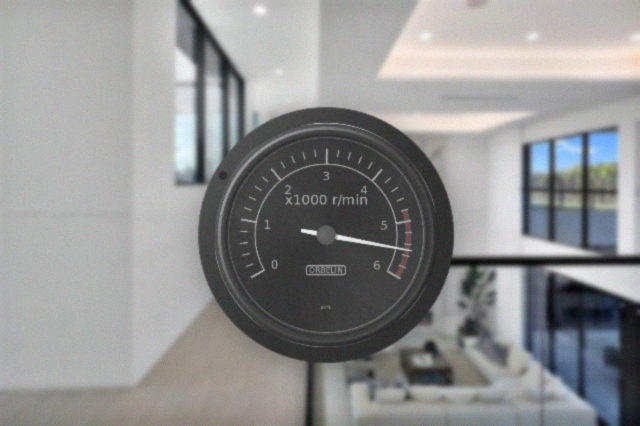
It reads 5500,rpm
